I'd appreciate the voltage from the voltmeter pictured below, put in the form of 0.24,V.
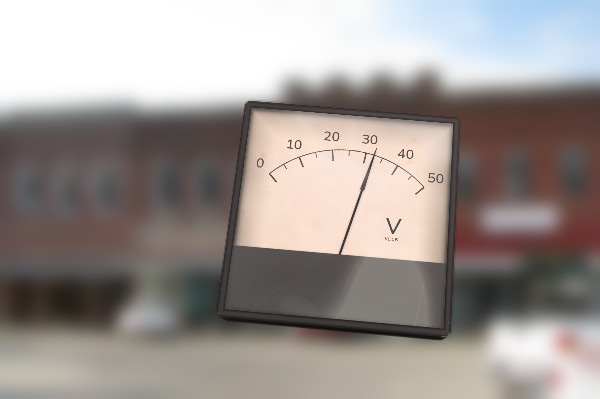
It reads 32.5,V
